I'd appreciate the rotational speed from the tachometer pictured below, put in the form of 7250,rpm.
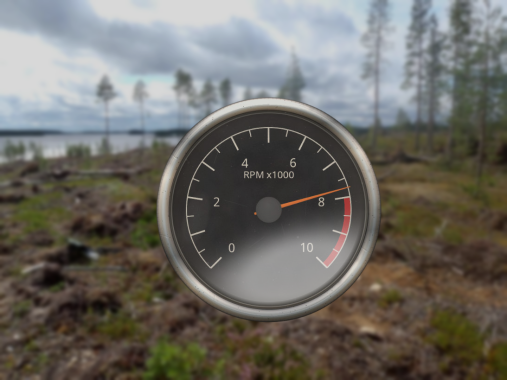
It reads 7750,rpm
